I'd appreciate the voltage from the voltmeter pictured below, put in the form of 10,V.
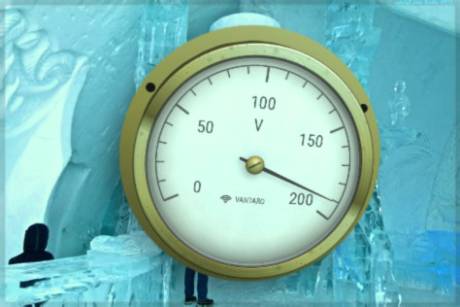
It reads 190,V
